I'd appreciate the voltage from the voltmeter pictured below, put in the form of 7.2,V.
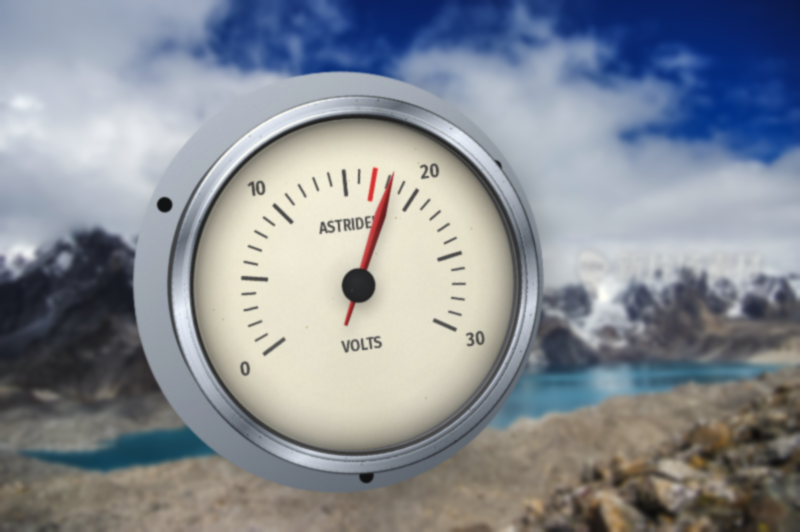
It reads 18,V
